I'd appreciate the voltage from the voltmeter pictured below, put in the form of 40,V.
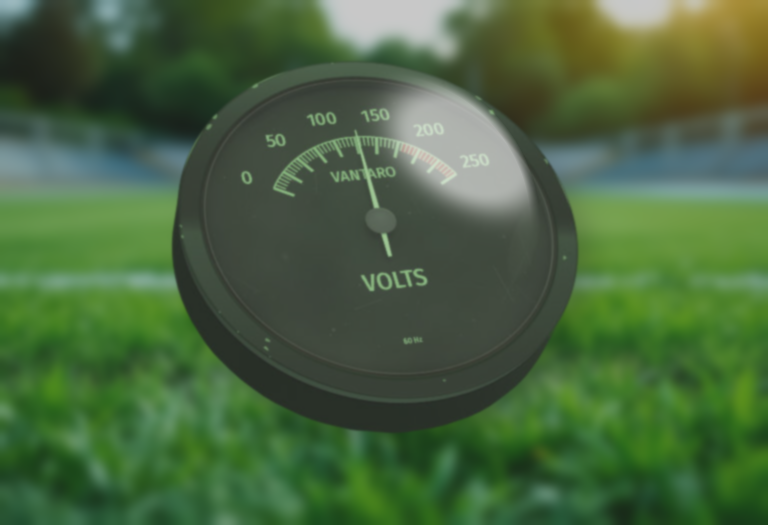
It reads 125,V
